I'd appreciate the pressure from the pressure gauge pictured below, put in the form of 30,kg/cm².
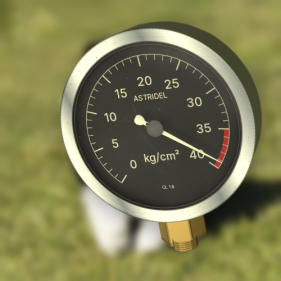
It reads 39,kg/cm²
